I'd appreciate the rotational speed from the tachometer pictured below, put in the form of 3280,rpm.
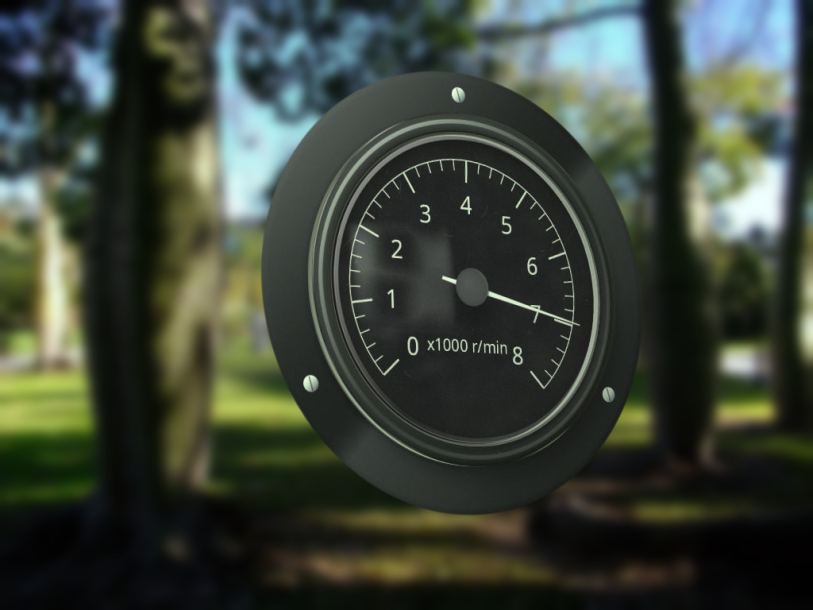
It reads 7000,rpm
